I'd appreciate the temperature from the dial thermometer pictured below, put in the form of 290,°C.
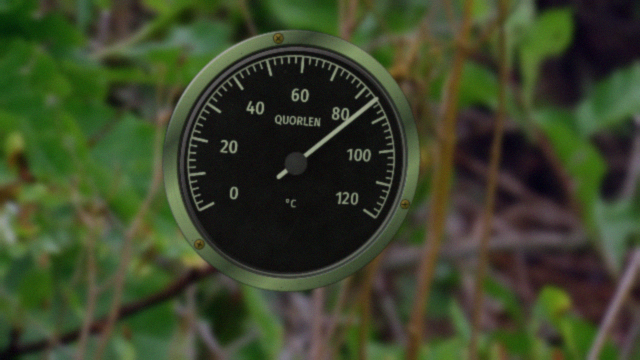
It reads 84,°C
